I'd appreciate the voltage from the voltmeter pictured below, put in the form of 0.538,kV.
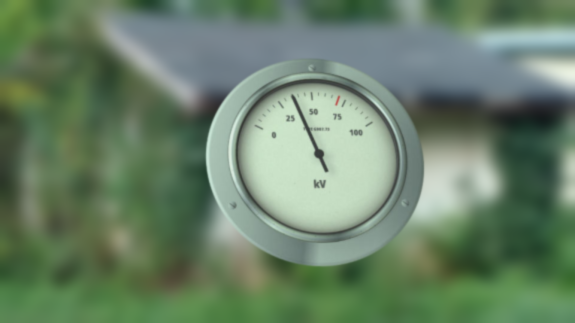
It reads 35,kV
